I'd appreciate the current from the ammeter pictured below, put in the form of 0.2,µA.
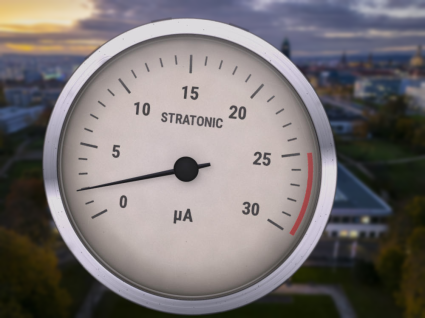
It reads 2,µA
